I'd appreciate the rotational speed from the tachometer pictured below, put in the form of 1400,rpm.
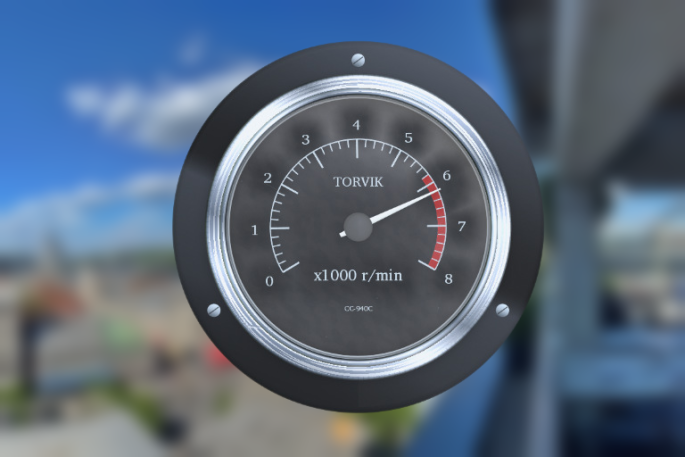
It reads 6200,rpm
